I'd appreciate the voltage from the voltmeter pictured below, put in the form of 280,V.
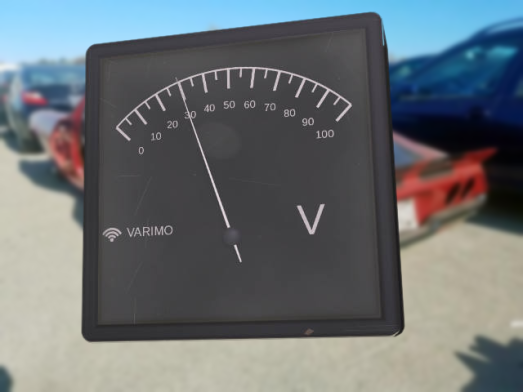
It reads 30,V
